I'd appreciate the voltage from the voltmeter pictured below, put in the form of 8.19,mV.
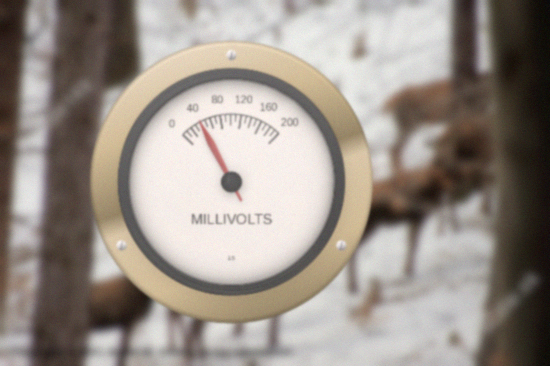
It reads 40,mV
